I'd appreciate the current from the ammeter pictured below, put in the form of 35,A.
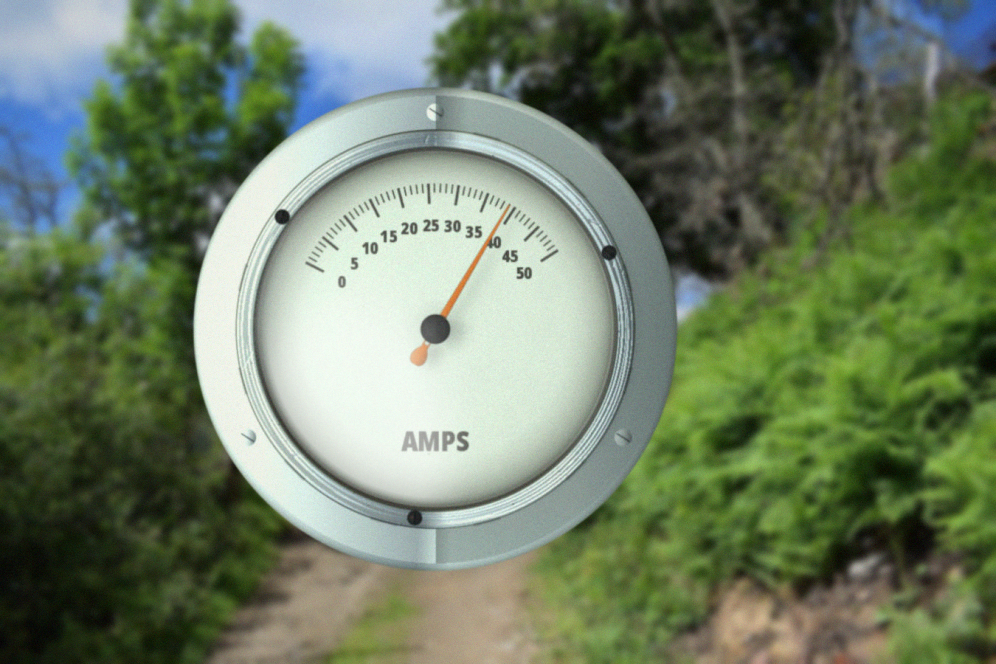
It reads 39,A
